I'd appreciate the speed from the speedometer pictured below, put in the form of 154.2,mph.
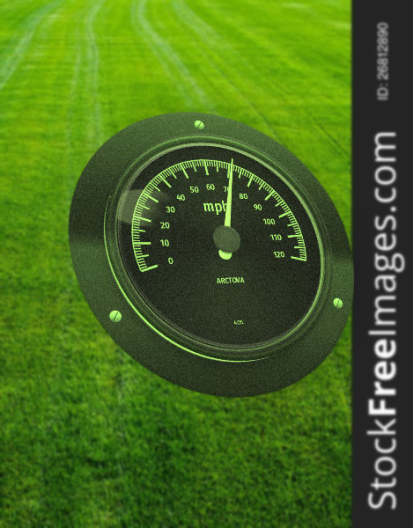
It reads 70,mph
